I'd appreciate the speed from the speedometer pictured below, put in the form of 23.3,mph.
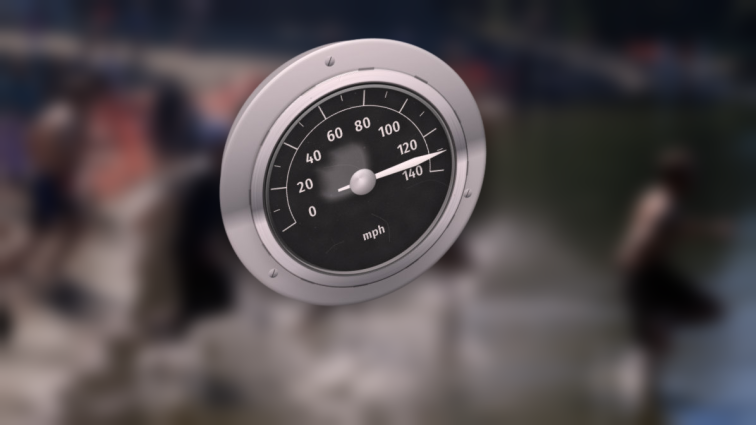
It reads 130,mph
